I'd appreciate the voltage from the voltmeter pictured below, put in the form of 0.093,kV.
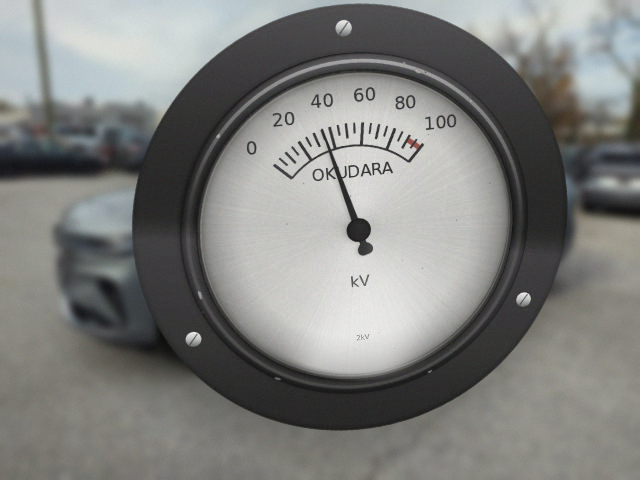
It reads 35,kV
